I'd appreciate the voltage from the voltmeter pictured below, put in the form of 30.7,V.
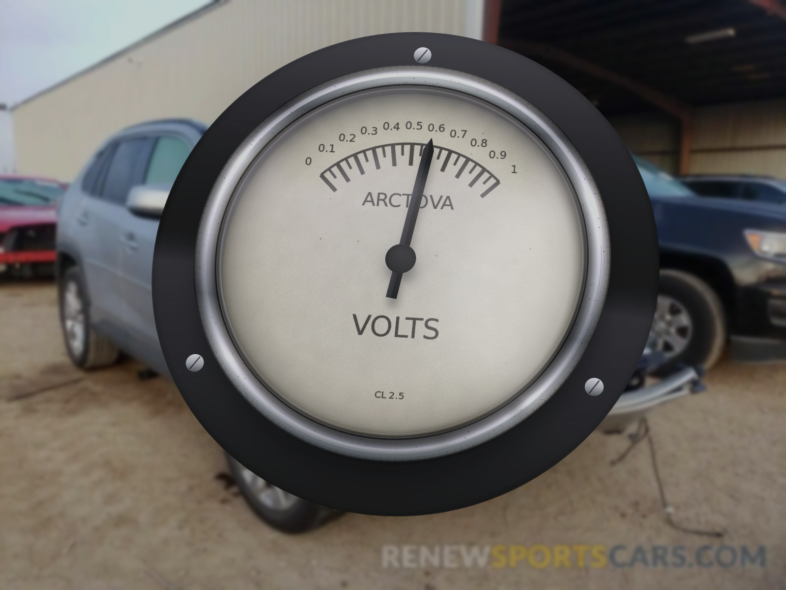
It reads 0.6,V
